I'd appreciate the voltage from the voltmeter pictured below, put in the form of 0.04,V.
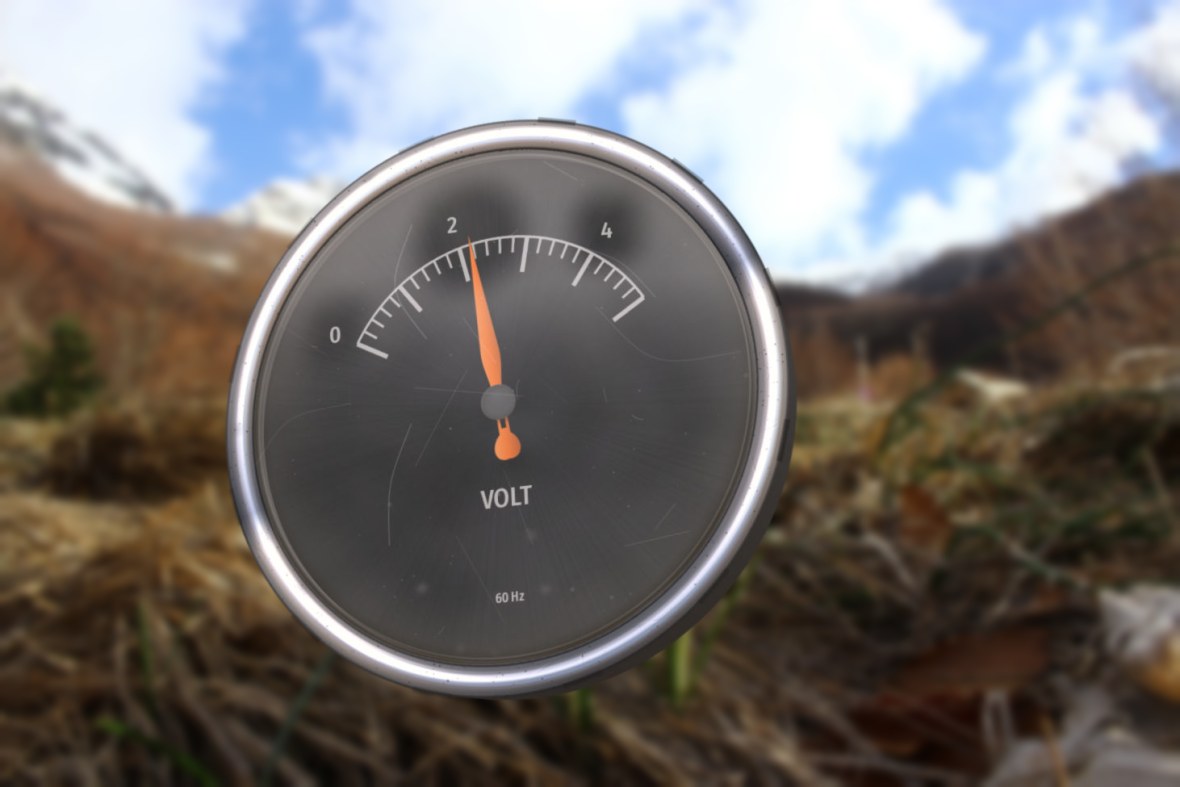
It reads 2.2,V
